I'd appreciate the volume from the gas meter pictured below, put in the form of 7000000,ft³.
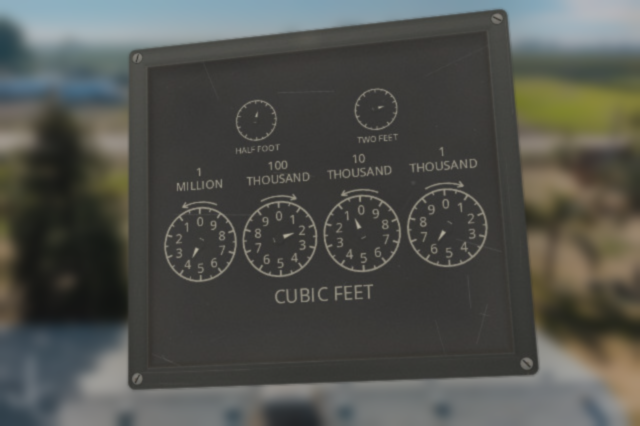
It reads 420600,ft³
